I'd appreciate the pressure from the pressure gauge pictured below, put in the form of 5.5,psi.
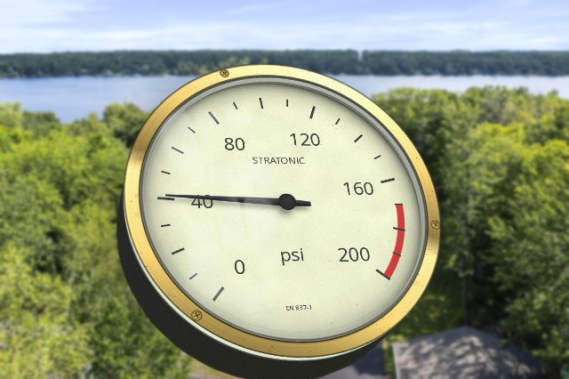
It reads 40,psi
